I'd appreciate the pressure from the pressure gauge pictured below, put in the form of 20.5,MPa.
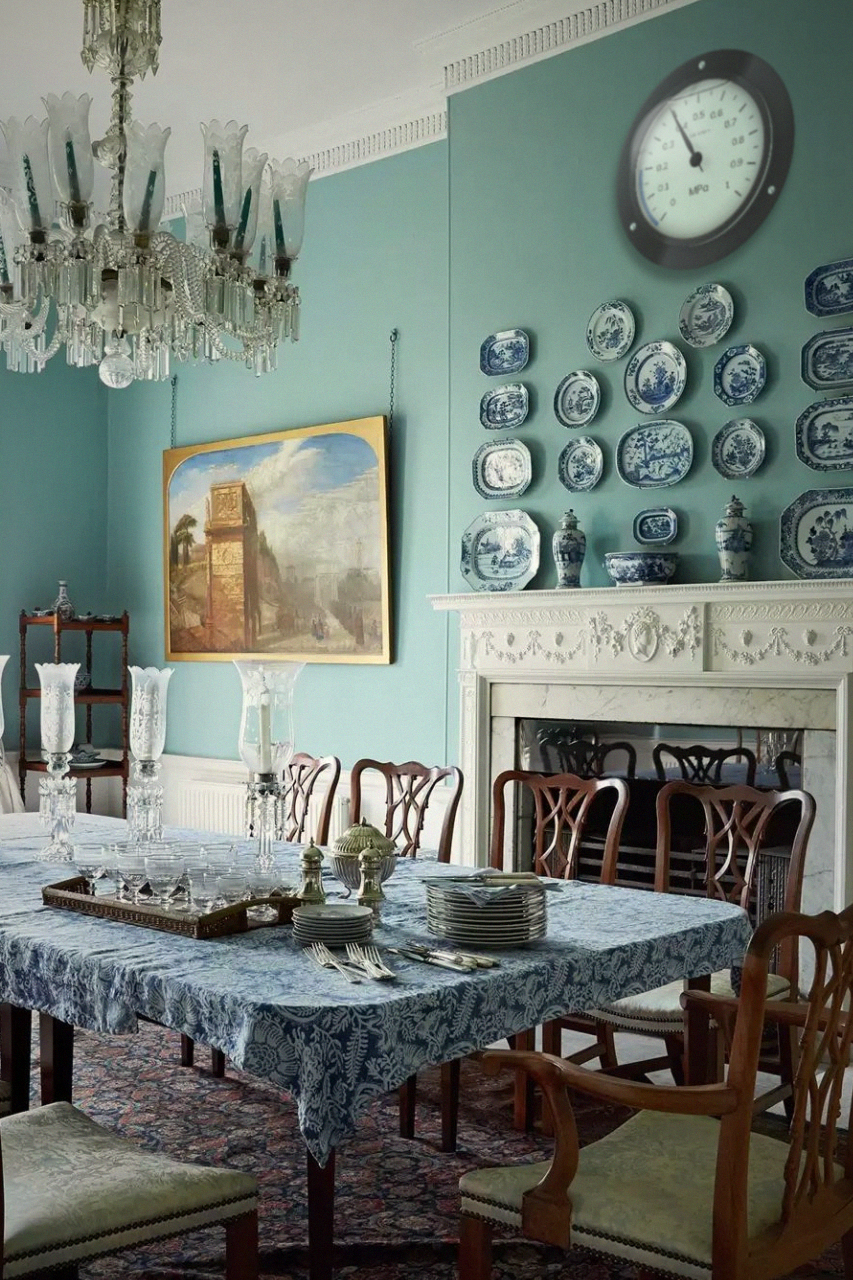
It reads 0.4,MPa
